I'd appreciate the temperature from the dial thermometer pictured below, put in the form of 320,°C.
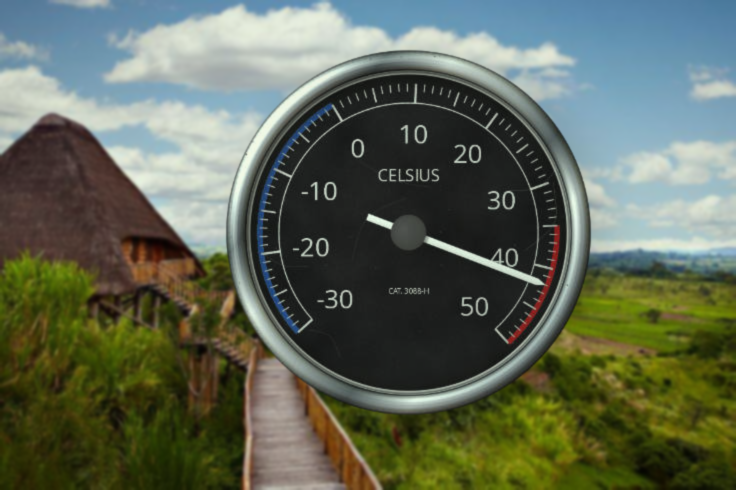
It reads 42,°C
